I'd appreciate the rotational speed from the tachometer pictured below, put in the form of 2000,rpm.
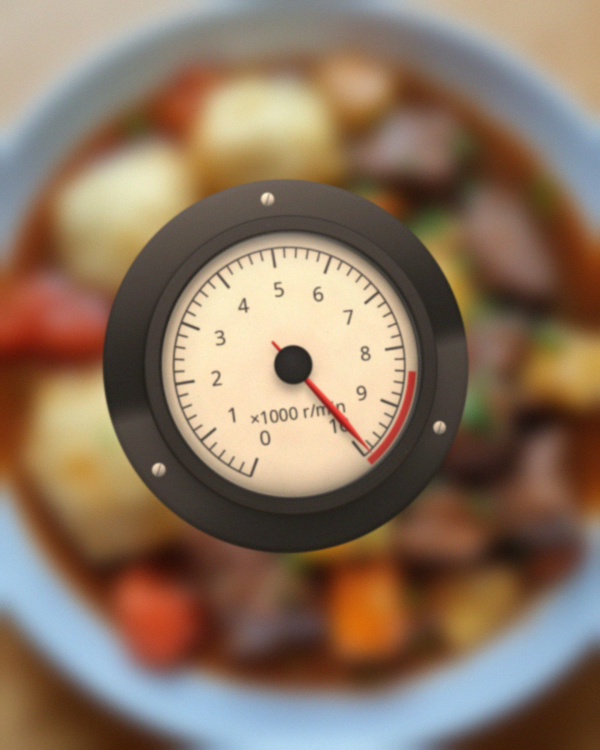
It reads 9900,rpm
